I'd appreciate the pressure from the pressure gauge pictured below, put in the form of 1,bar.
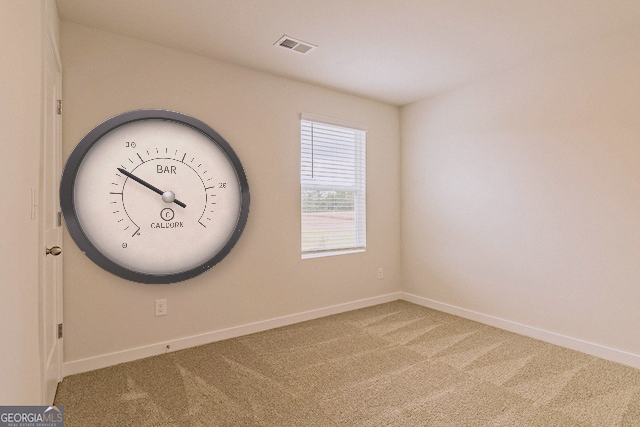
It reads 7.5,bar
